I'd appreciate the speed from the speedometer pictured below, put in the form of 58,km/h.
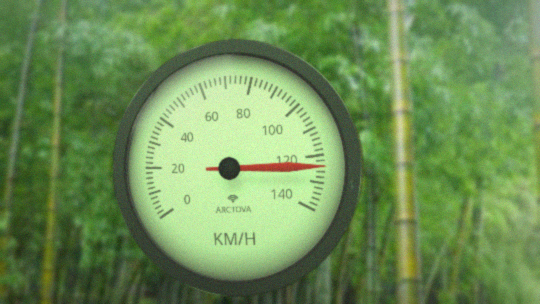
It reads 124,km/h
